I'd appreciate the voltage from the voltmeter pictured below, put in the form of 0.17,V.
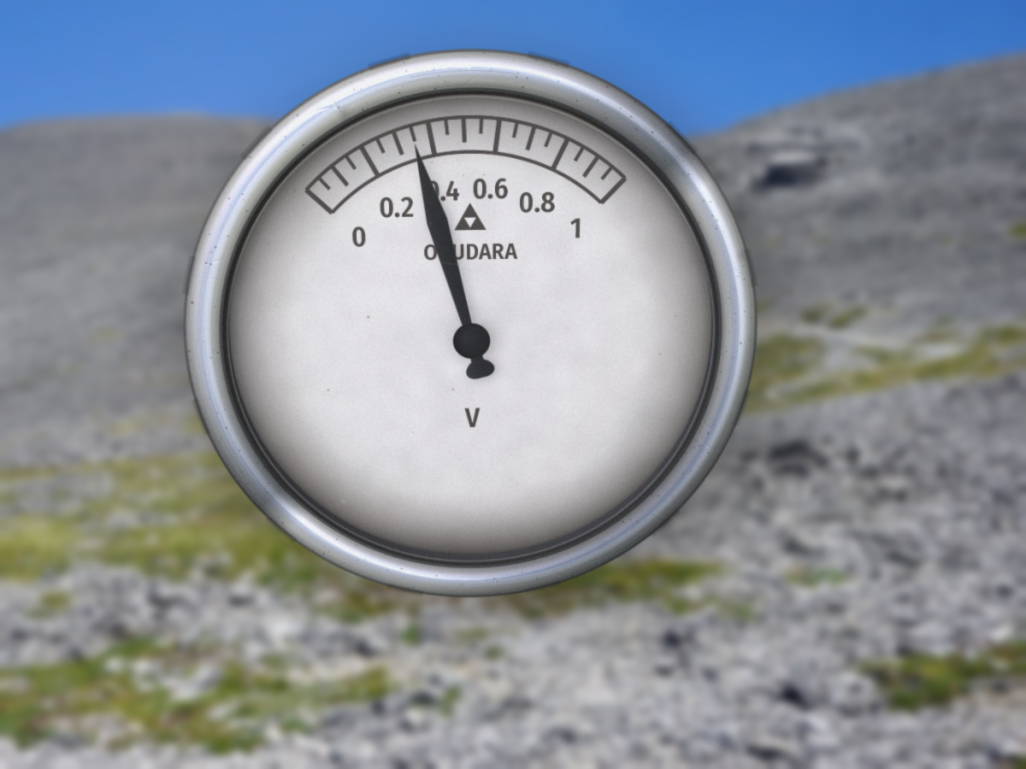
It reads 0.35,V
